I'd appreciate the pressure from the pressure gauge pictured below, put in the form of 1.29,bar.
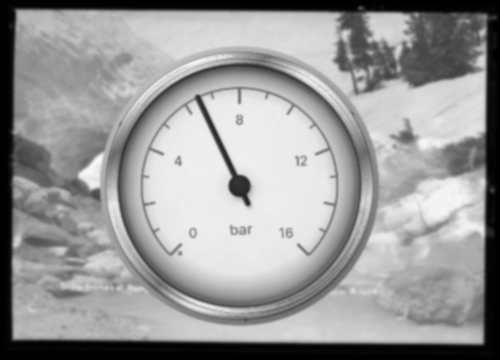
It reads 6.5,bar
